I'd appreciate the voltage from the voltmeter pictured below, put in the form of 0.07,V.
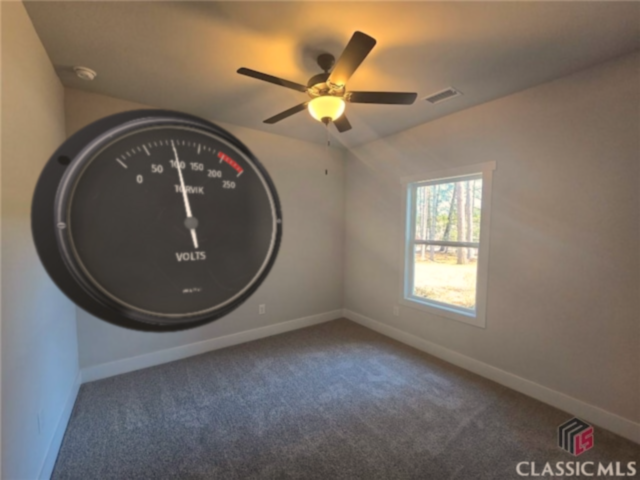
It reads 100,V
